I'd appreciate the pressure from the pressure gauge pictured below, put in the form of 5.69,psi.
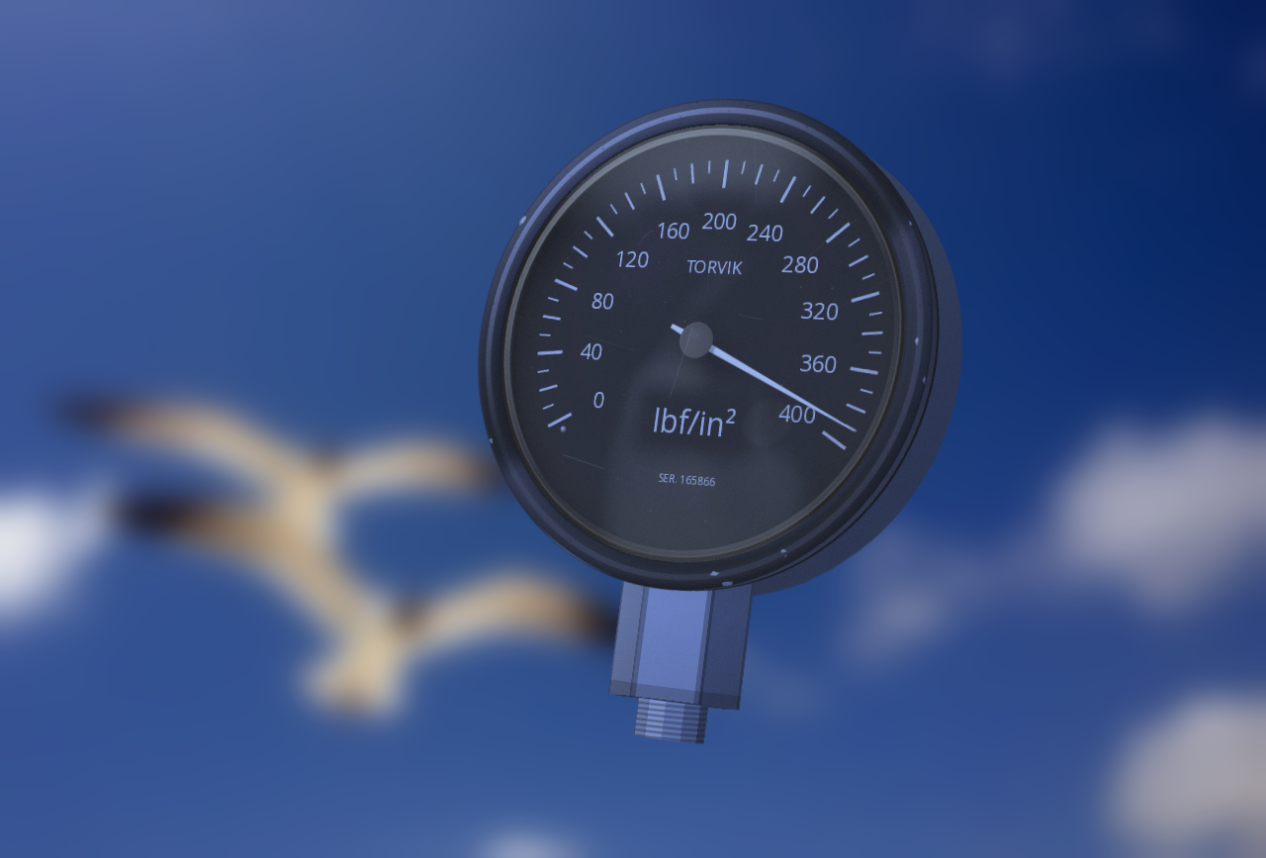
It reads 390,psi
